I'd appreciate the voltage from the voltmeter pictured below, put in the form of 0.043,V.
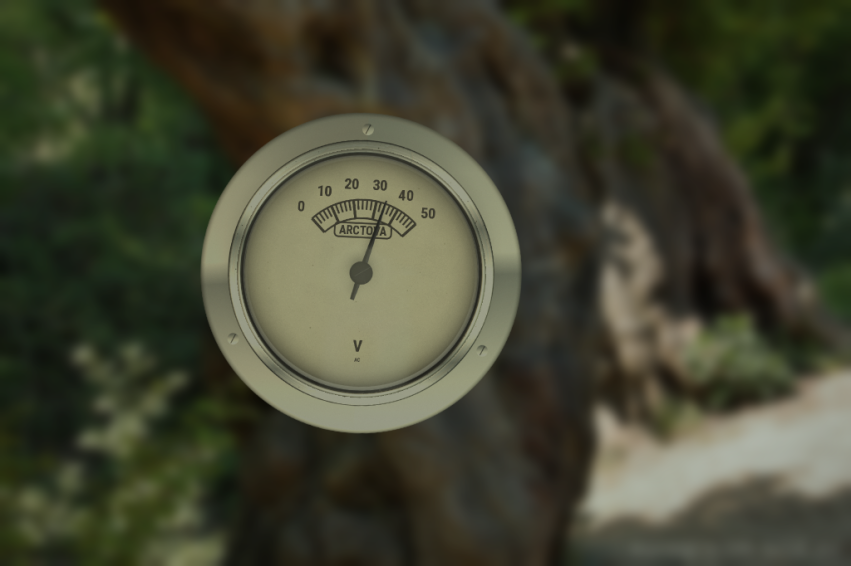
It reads 34,V
